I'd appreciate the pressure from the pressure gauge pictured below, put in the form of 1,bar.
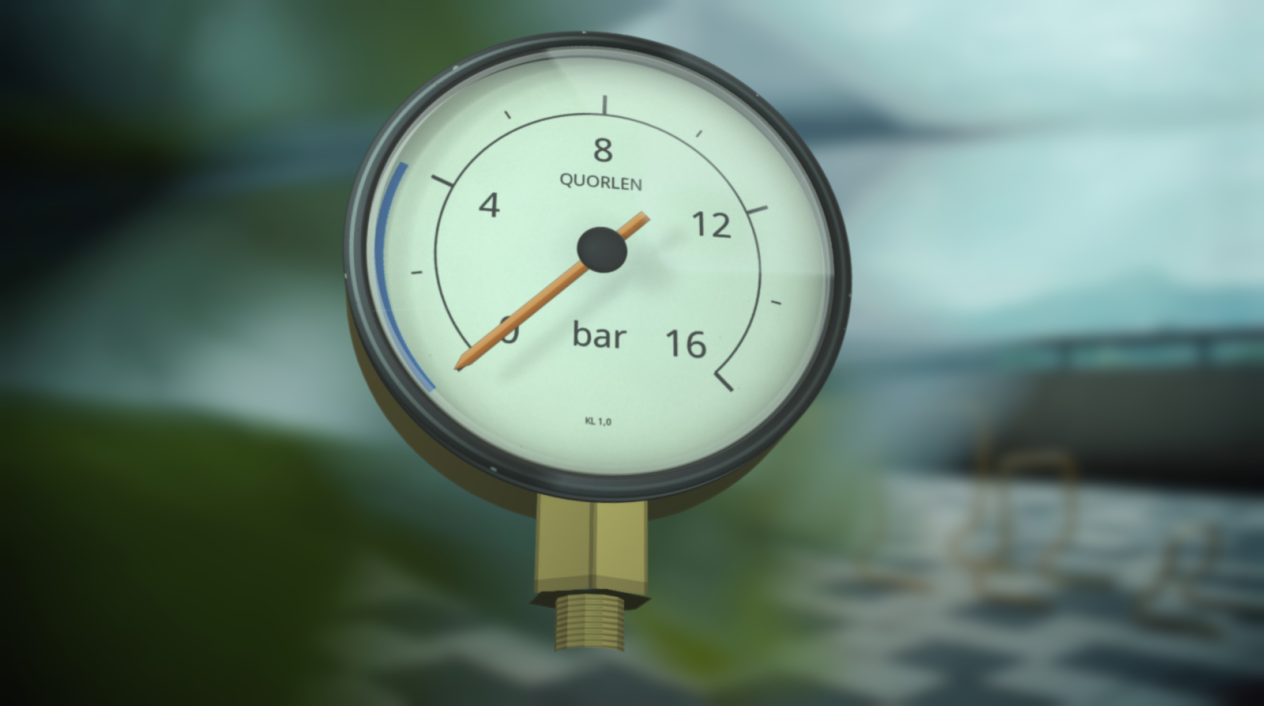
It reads 0,bar
